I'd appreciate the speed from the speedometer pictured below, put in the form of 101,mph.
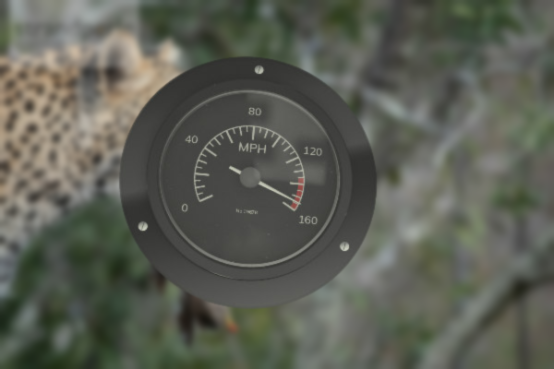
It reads 155,mph
